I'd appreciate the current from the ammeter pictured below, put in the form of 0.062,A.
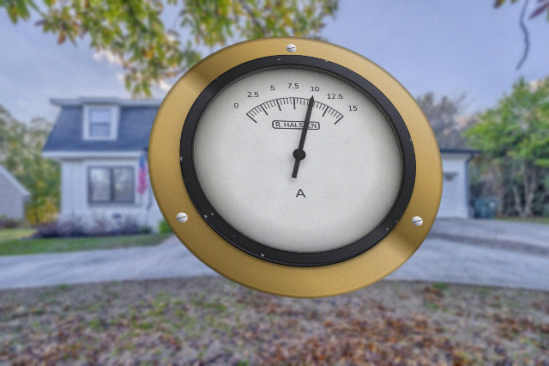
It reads 10,A
